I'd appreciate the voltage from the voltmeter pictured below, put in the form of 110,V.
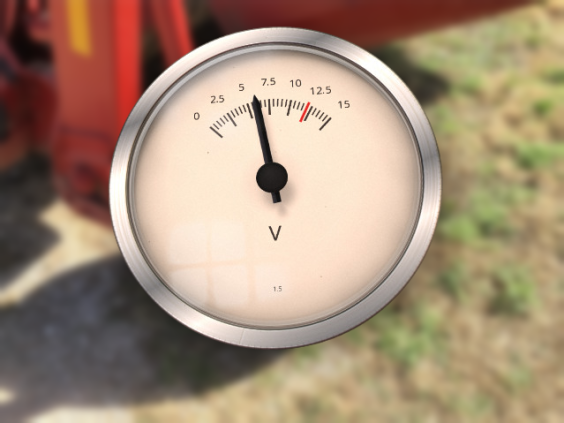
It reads 6,V
